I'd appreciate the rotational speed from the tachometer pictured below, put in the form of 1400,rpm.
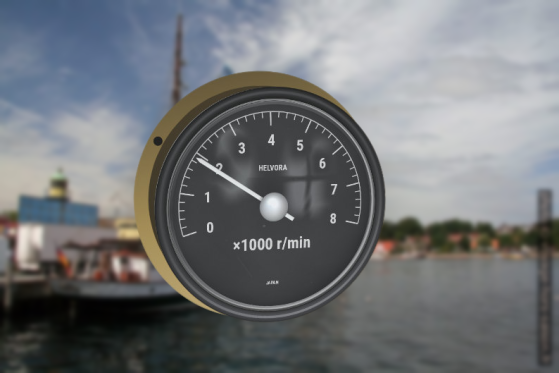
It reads 1900,rpm
